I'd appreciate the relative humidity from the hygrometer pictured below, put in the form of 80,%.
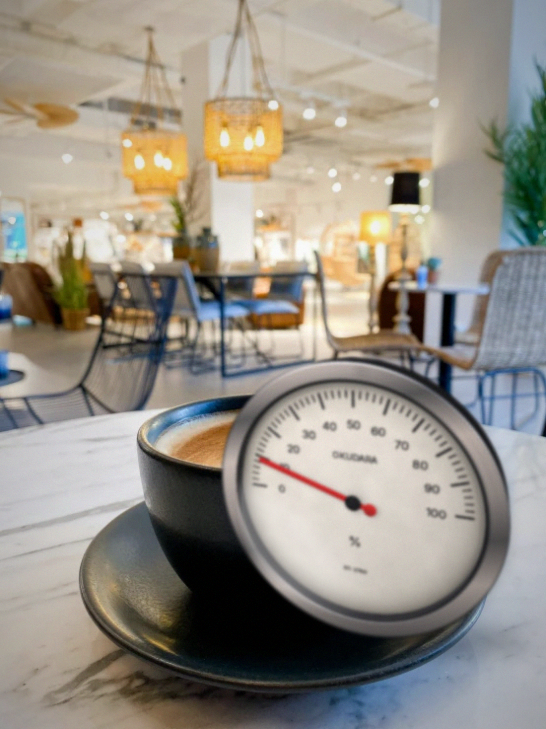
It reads 10,%
